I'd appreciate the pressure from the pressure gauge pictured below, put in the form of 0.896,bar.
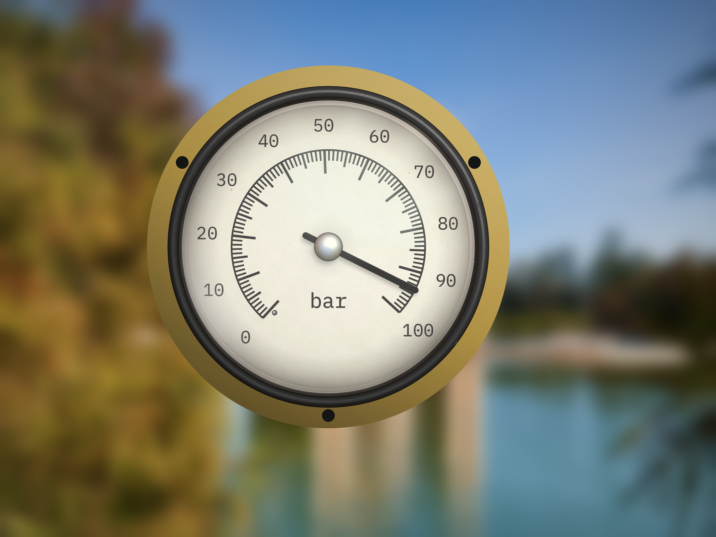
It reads 94,bar
